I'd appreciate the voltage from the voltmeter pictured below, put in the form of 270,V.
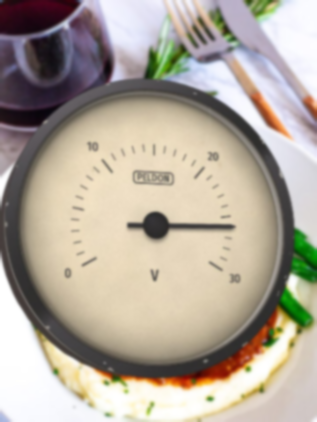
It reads 26,V
